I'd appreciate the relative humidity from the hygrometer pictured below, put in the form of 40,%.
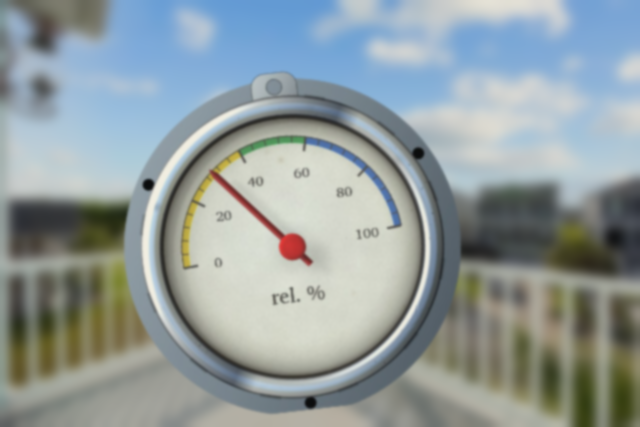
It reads 30,%
